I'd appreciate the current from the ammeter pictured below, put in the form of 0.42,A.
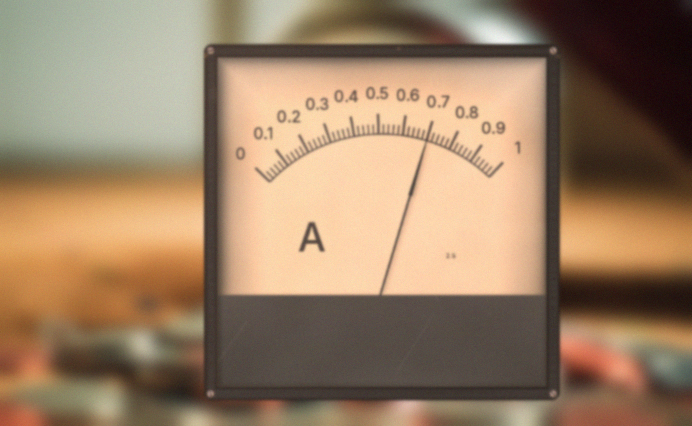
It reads 0.7,A
